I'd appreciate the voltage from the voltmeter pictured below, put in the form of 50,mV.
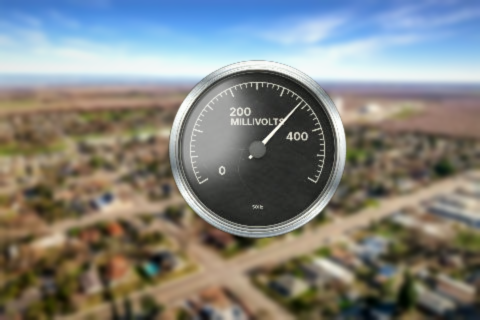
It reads 340,mV
